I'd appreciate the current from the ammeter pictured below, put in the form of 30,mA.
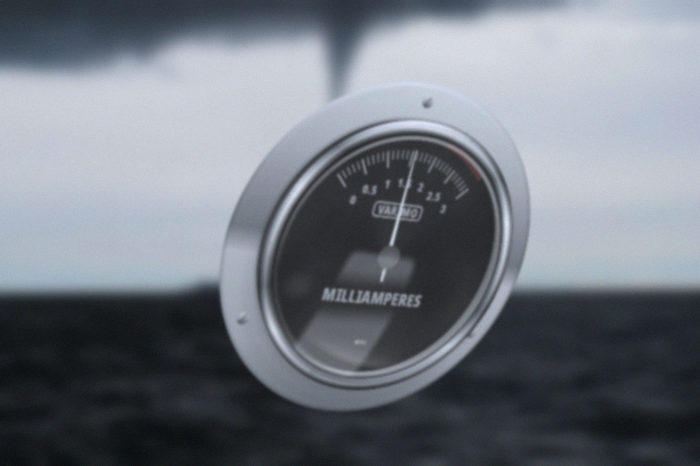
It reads 1.5,mA
